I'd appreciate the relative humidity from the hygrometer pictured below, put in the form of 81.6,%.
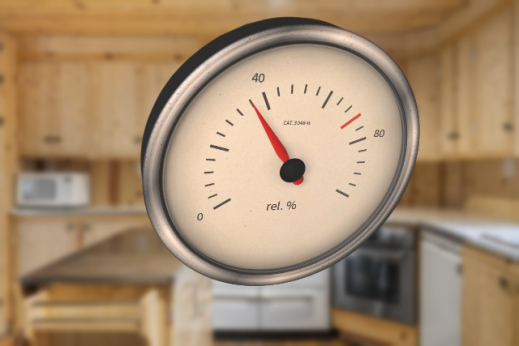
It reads 36,%
